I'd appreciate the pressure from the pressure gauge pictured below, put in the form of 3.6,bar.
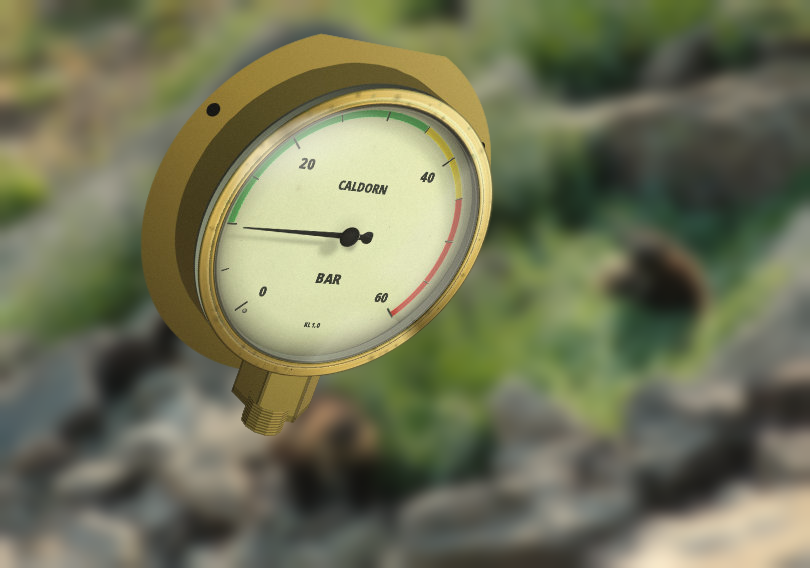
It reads 10,bar
